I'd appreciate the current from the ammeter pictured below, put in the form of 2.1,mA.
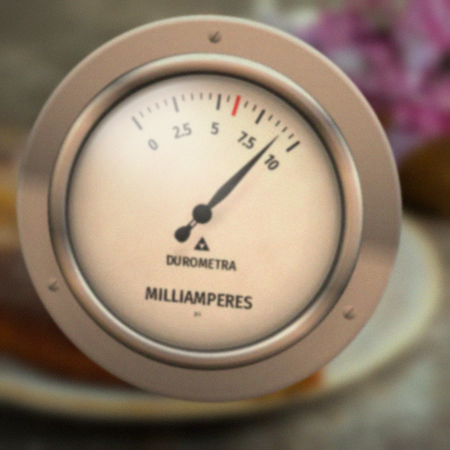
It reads 9,mA
